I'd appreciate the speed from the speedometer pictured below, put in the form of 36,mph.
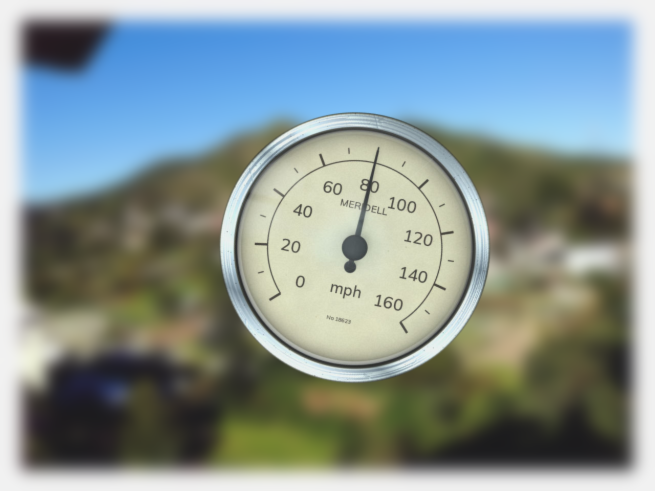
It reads 80,mph
